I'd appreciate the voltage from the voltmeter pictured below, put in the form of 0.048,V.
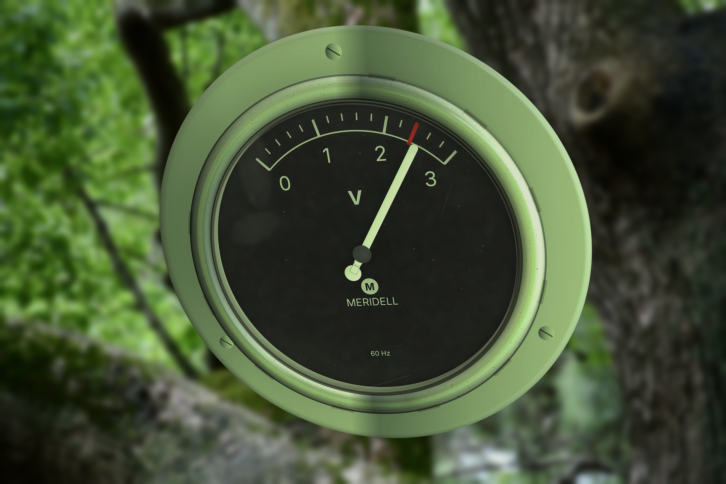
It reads 2.5,V
